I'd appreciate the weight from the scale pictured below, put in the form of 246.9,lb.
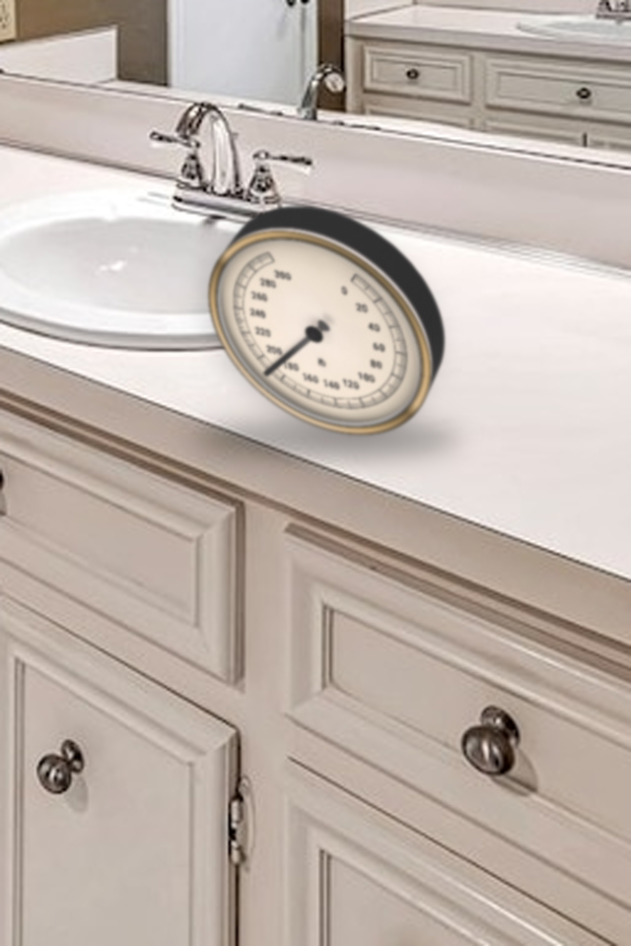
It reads 190,lb
